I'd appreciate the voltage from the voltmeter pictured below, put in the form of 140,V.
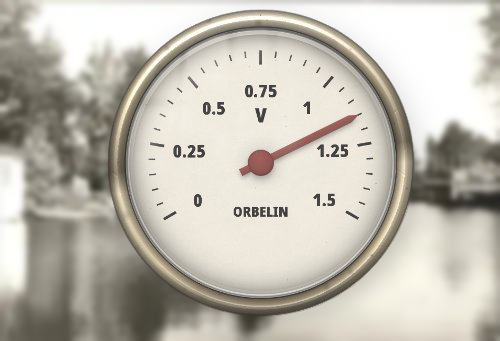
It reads 1.15,V
